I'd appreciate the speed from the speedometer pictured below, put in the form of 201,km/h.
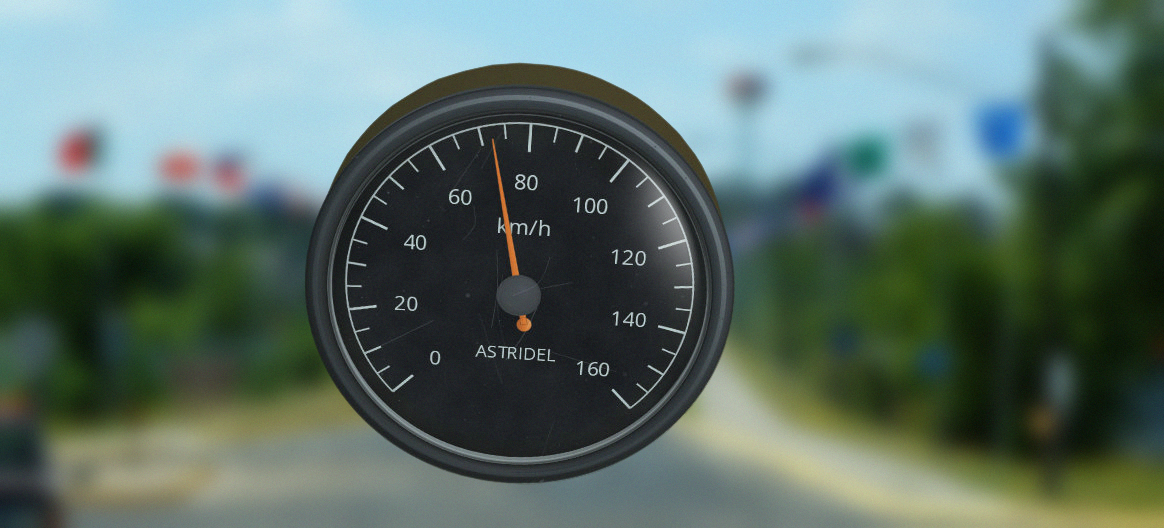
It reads 72.5,km/h
